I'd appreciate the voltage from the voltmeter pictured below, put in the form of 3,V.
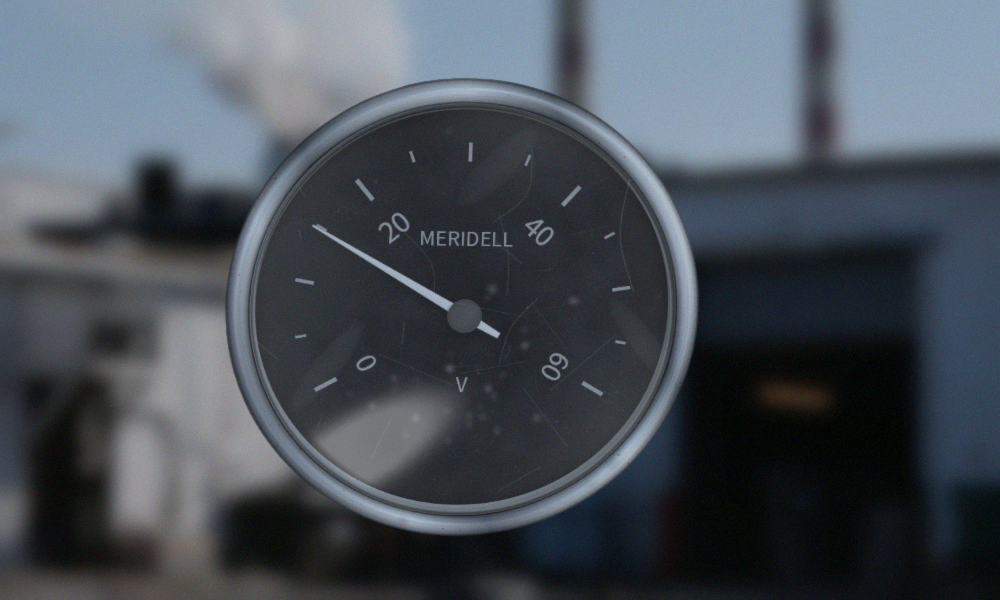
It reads 15,V
